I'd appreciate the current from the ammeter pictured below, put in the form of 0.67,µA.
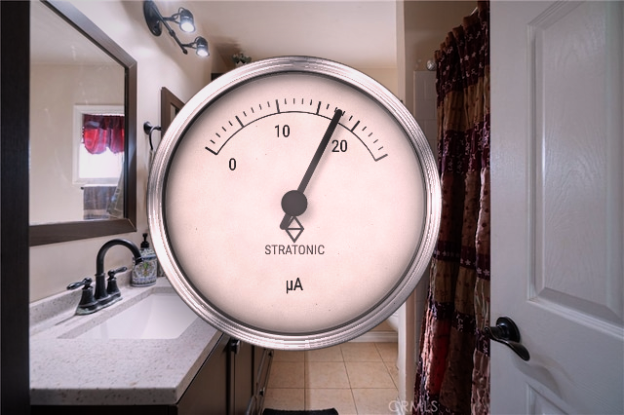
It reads 17.5,µA
